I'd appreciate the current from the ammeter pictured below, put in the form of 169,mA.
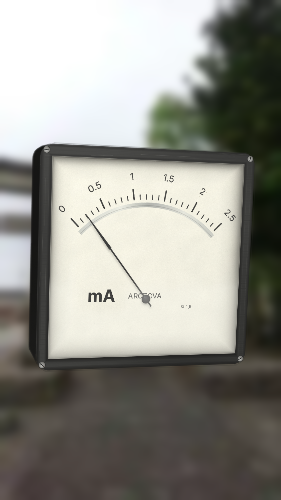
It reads 0.2,mA
